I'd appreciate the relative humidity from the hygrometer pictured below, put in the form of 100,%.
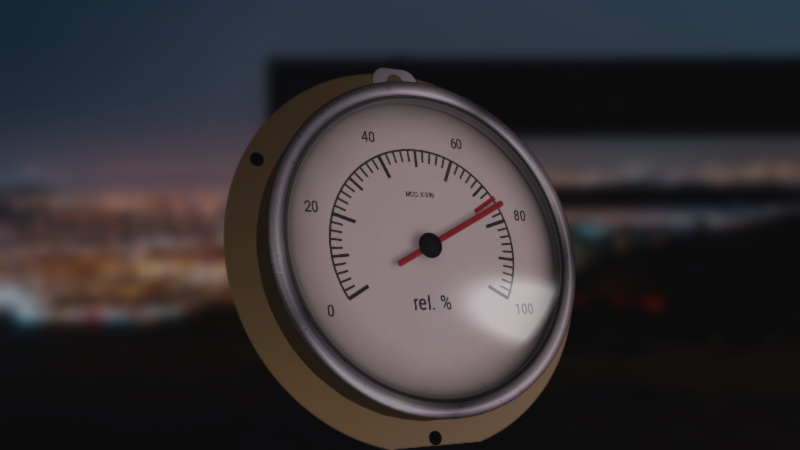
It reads 76,%
